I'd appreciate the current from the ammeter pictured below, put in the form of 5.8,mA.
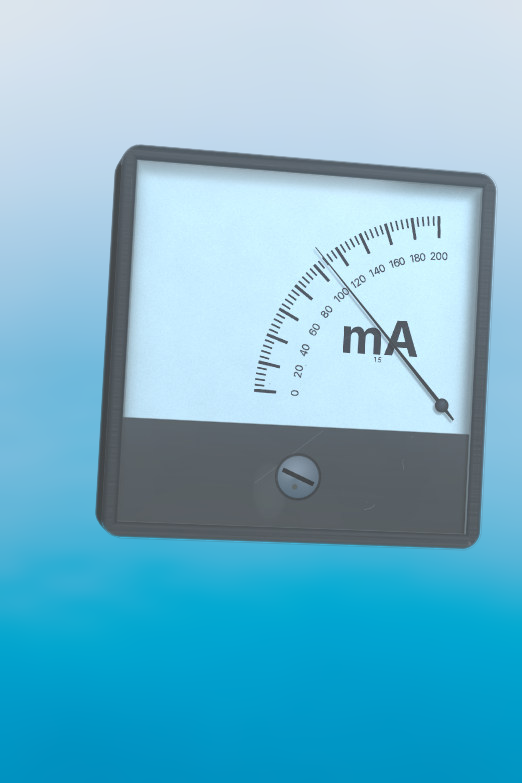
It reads 108,mA
